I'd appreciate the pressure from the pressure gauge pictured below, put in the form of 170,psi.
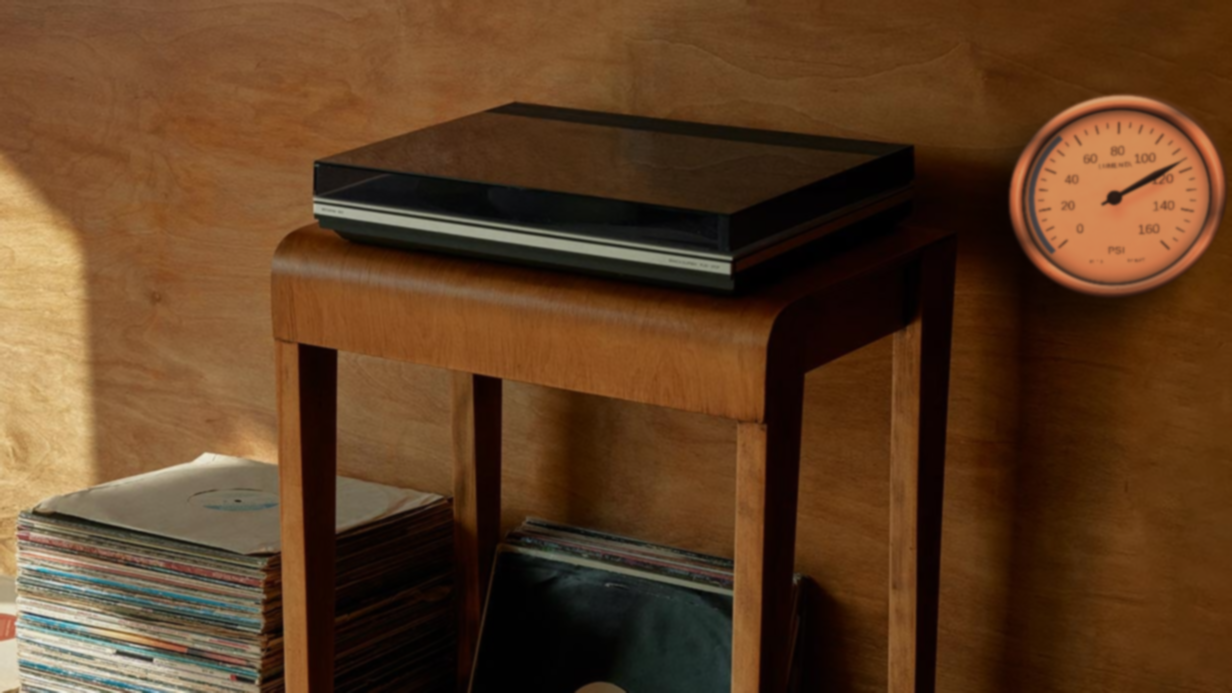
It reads 115,psi
